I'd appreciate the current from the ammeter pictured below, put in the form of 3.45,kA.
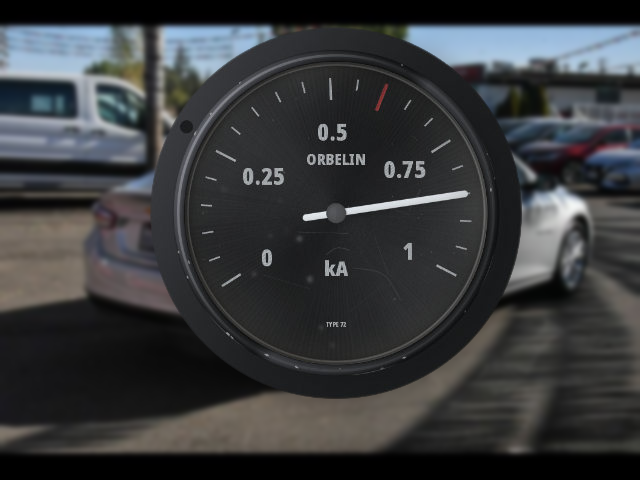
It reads 0.85,kA
